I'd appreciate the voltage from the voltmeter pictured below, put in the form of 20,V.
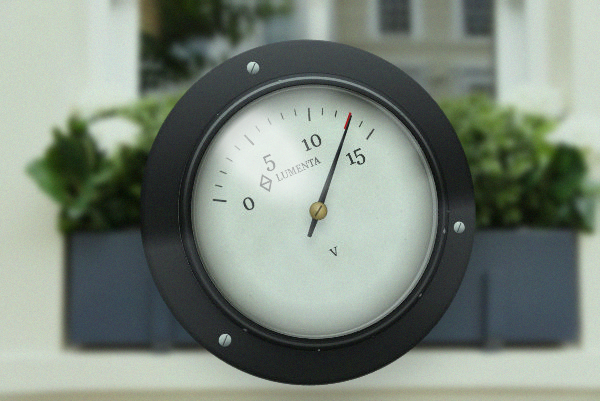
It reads 13,V
